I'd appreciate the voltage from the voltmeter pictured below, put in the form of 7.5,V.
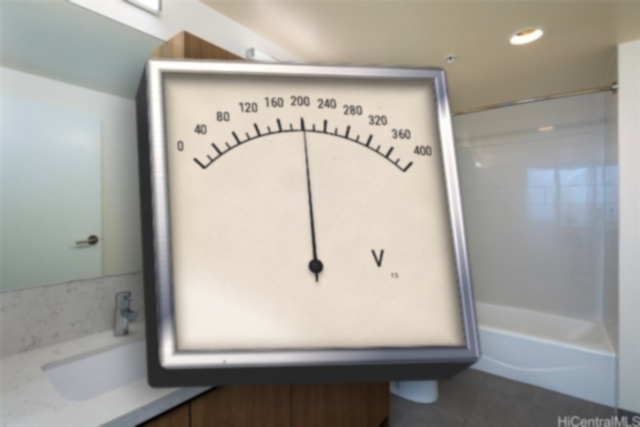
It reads 200,V
